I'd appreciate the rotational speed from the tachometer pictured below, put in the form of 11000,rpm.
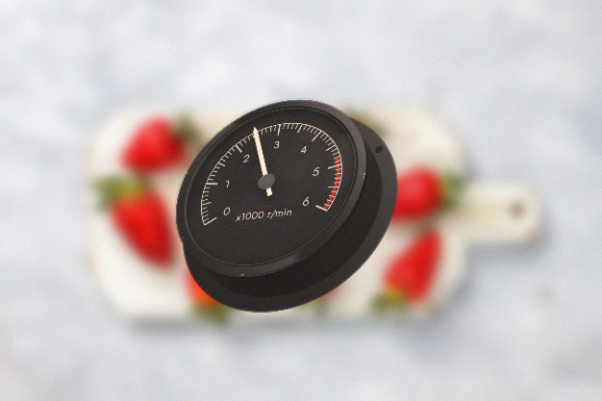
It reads 2500,rpm
